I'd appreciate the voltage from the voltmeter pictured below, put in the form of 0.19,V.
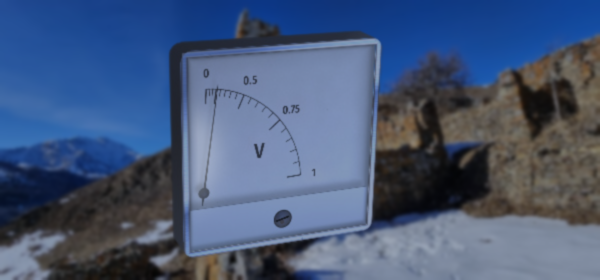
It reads 0.25,V
